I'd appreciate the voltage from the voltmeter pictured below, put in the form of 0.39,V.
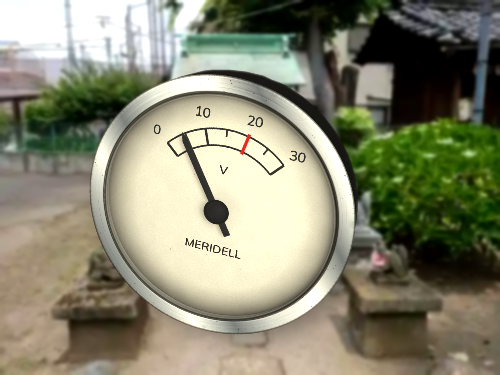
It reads 5,V
